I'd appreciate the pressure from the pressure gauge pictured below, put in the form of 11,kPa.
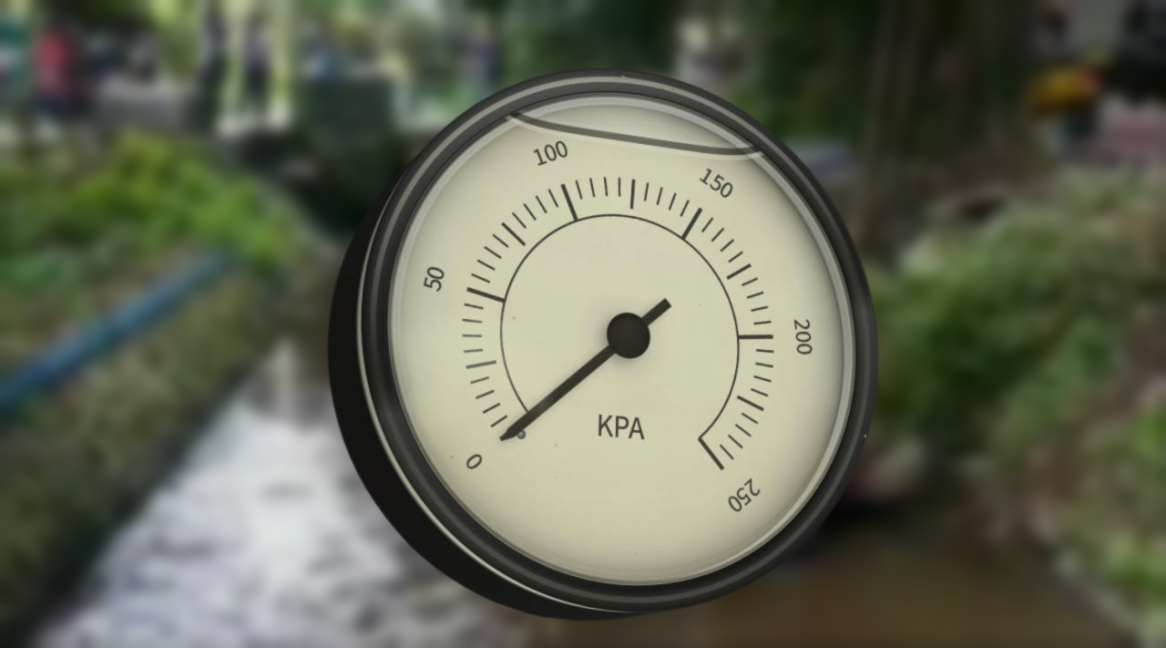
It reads 0,kPa
